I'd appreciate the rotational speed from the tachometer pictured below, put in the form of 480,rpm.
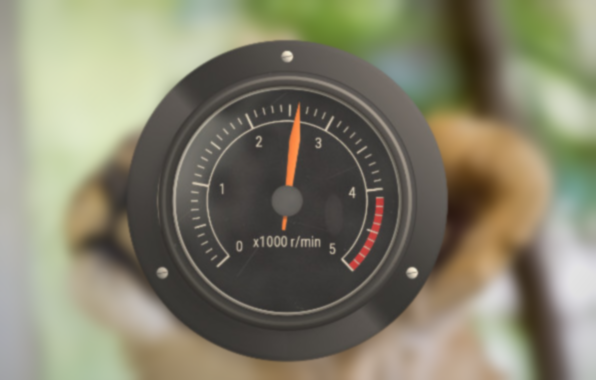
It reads 2600,rpm
